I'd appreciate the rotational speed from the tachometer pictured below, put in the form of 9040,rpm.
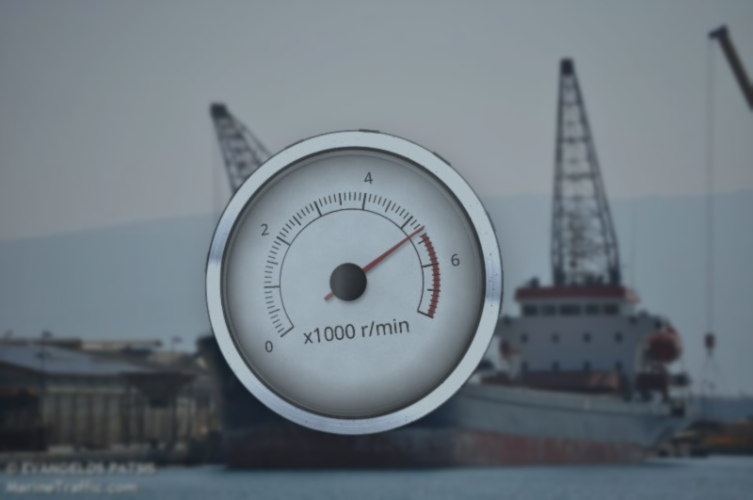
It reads 5300,rpm
